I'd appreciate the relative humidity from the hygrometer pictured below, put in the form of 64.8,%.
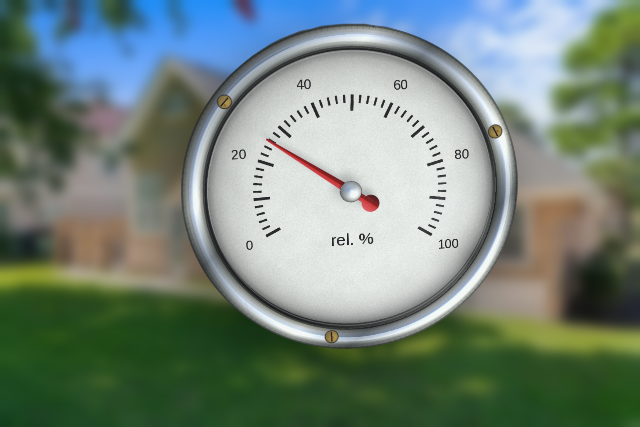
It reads 26,%
